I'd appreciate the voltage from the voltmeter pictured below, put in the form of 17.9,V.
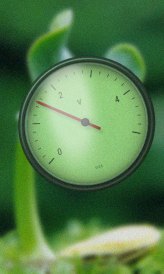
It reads 1.5,V
